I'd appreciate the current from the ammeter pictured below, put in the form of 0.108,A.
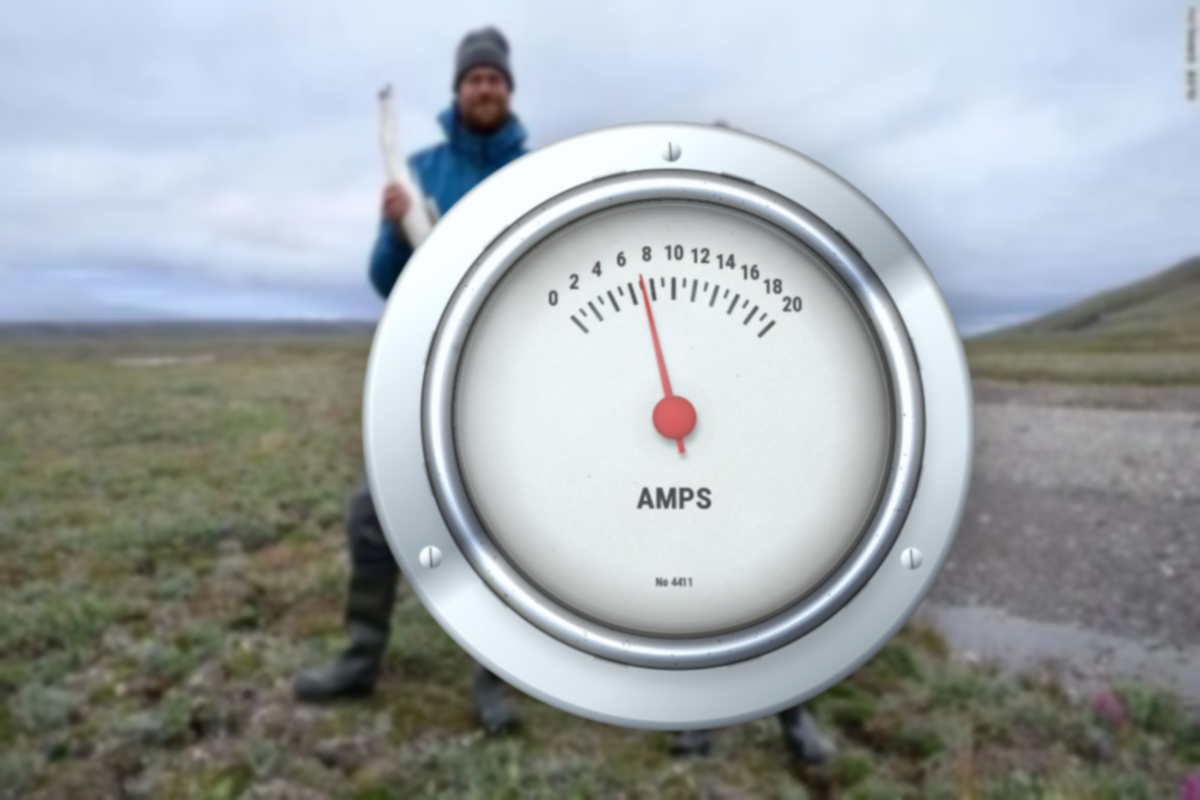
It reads 7,A
